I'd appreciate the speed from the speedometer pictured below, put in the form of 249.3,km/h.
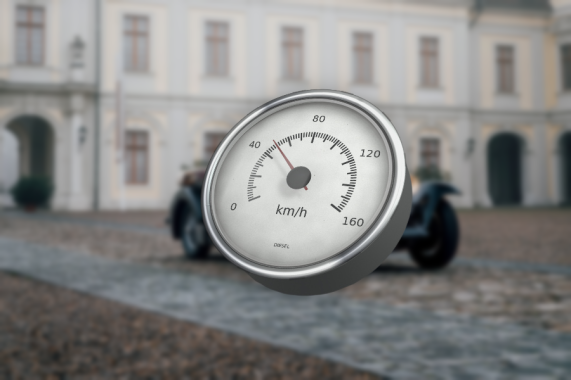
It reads 50,km/h
